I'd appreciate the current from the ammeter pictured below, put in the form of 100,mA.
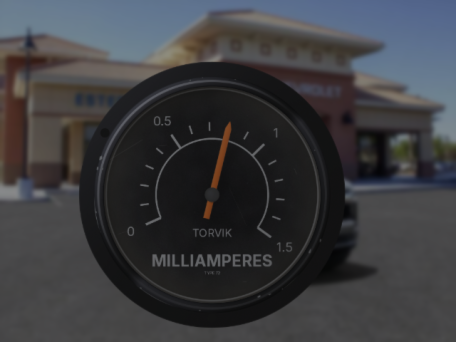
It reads 0.8,mA
